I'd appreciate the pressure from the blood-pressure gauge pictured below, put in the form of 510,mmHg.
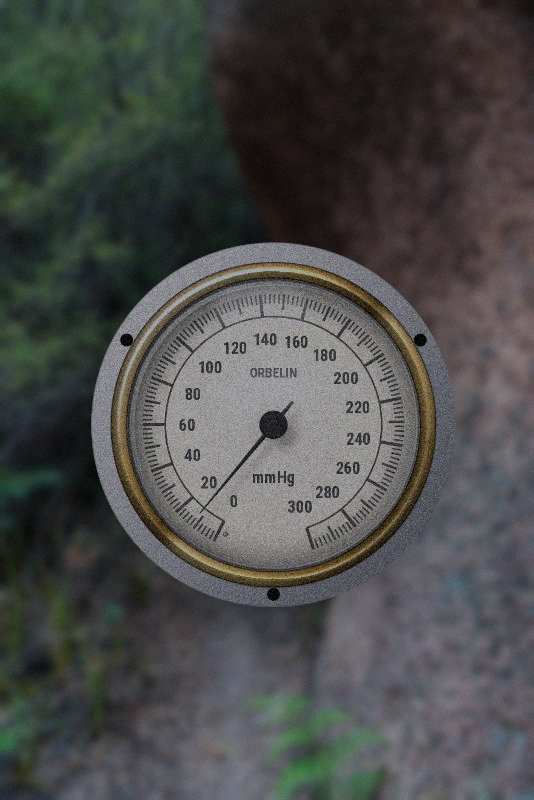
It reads 12,mmHg
